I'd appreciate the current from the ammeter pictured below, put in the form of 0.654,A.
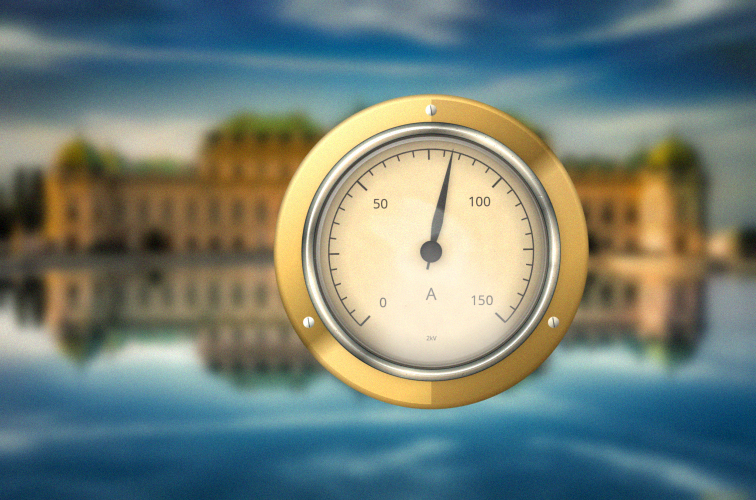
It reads 82.5,A
